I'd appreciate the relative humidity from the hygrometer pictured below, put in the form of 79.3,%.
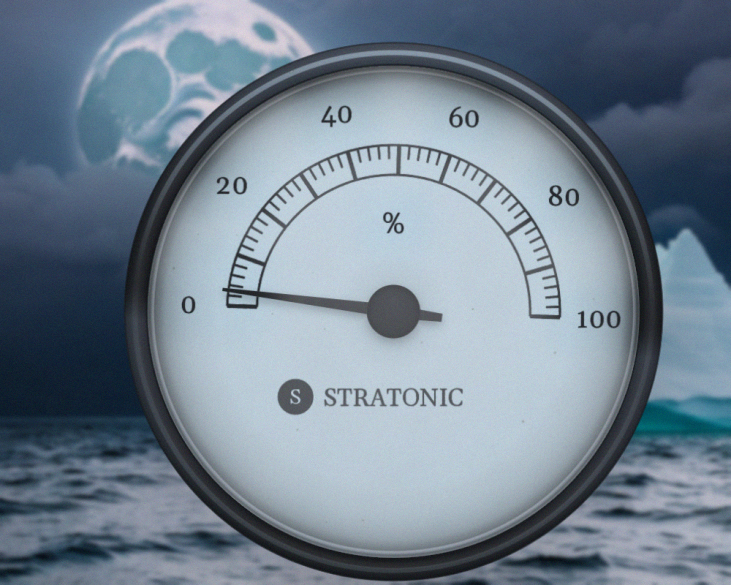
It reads 3,%
